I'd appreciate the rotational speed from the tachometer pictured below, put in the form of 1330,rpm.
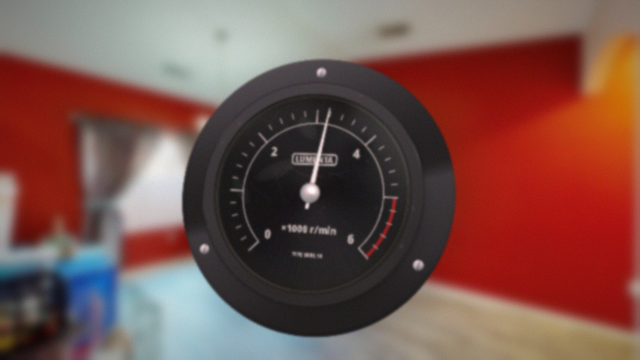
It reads 3200,rpm
